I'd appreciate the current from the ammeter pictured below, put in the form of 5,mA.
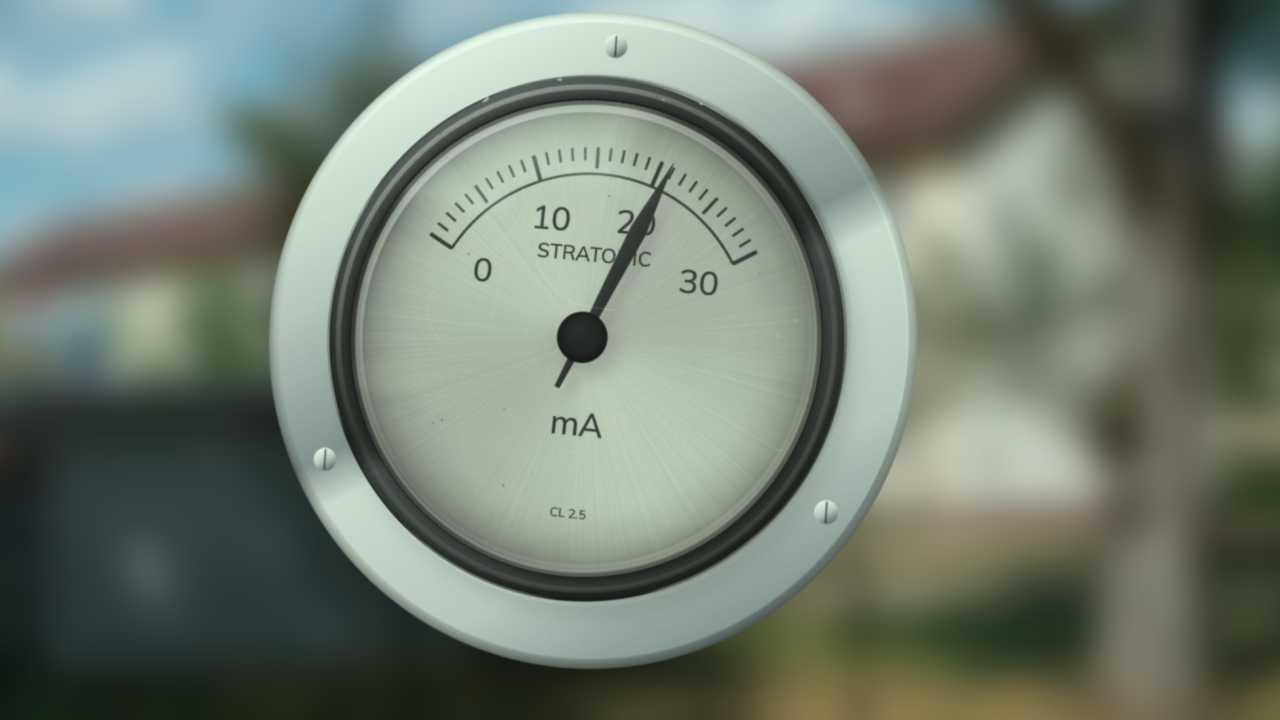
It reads 21,mA
